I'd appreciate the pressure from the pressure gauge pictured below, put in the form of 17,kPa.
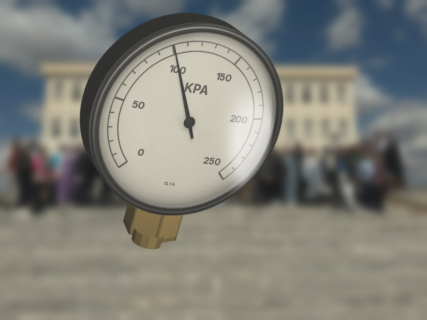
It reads 100,kPa
